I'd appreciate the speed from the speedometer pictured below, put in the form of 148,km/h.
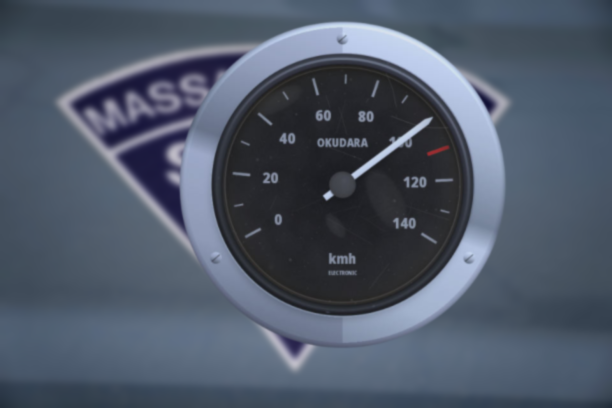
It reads 100,km/h
